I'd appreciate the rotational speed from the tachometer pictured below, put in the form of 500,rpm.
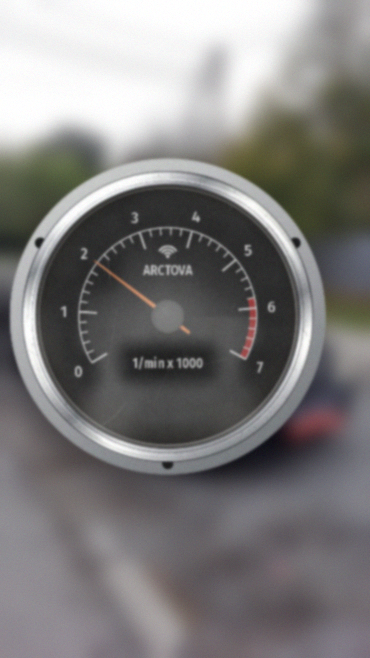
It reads 2000,rpm
